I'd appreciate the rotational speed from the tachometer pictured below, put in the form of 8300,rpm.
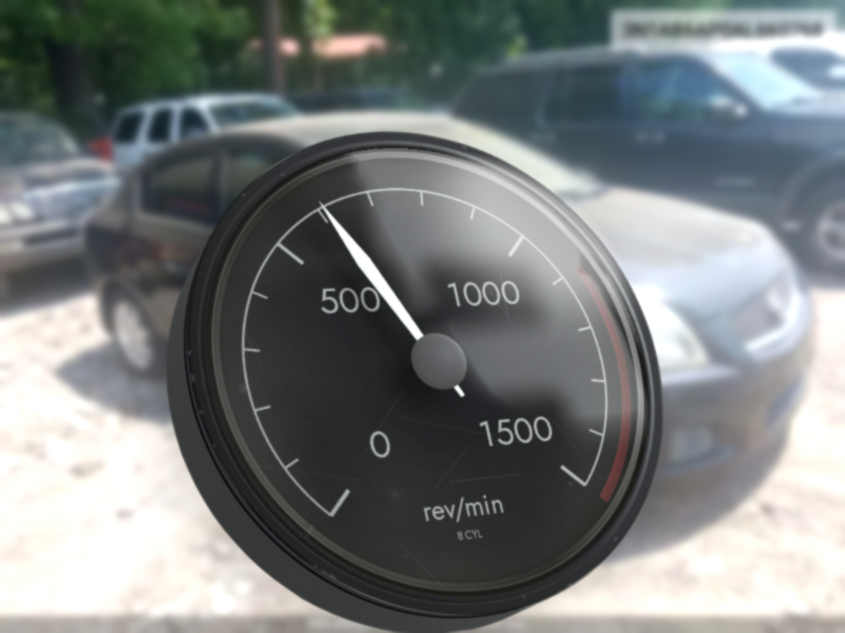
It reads 600,rpm
